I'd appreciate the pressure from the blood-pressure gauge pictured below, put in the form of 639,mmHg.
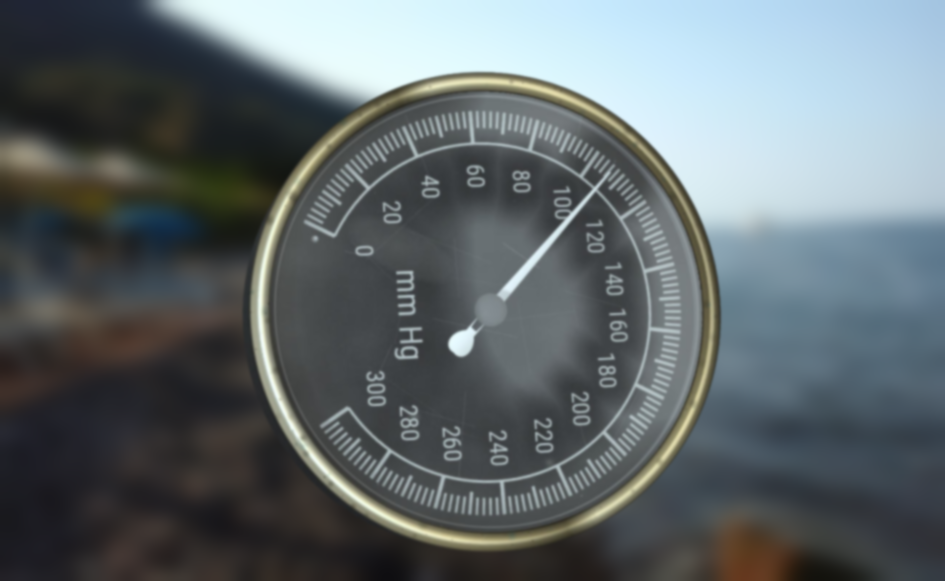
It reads 106,mmHg
